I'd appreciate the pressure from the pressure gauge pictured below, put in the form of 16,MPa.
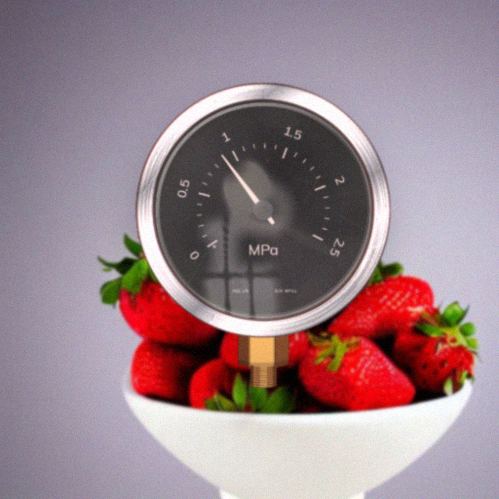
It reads 0.9,MPa
